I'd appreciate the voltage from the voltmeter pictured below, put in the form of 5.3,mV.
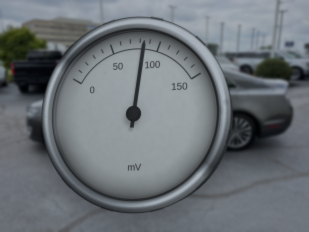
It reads 85,mV
